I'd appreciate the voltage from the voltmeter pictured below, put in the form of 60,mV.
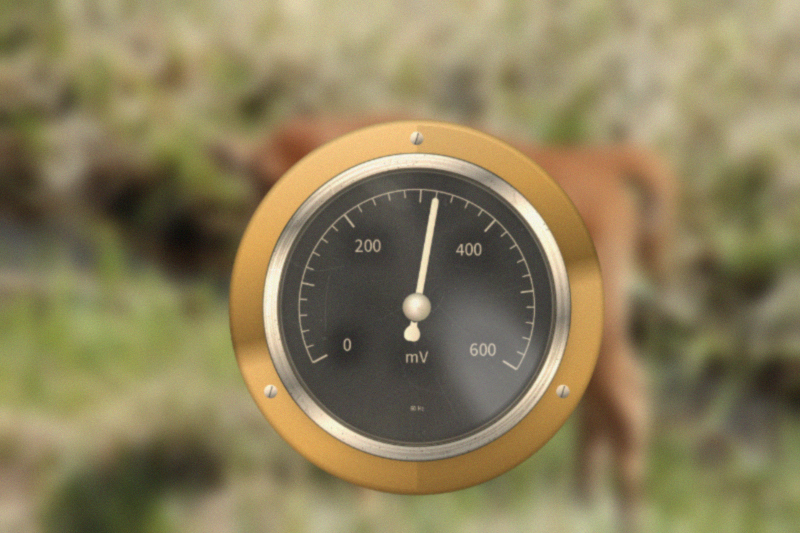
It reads 320,mV
